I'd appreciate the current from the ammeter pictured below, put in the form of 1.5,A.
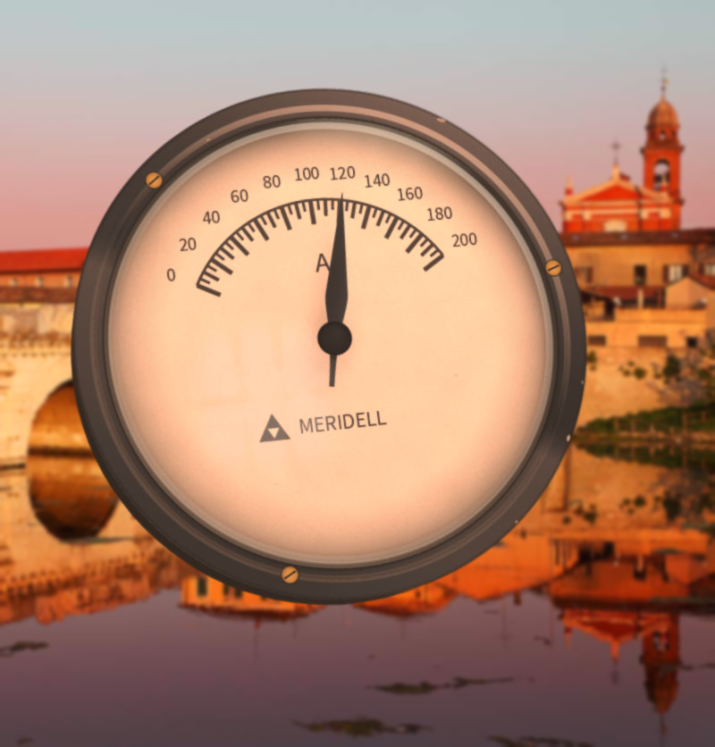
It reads 120,A
